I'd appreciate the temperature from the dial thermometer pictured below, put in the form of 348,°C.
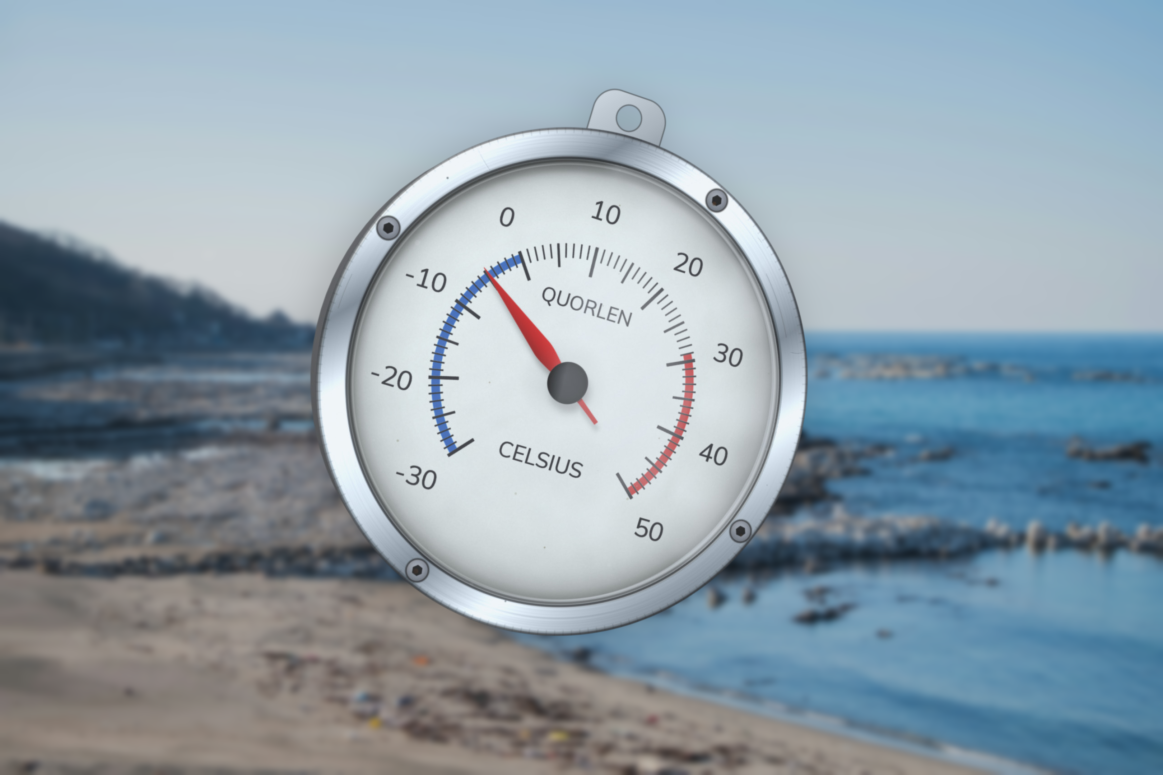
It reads -5,°C
